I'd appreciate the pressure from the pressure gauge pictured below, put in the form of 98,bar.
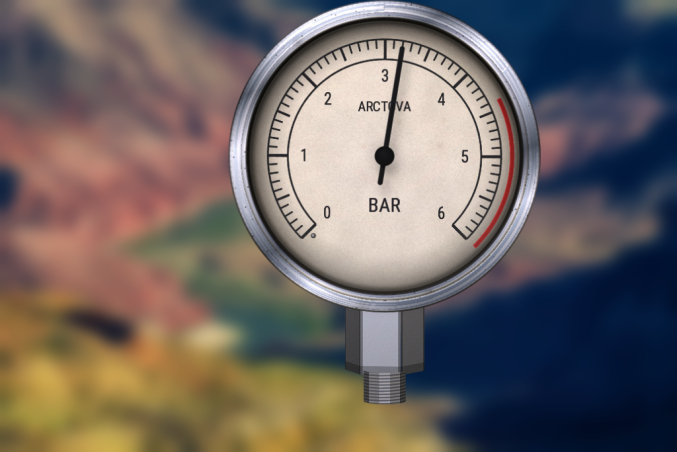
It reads 3.2,bar
